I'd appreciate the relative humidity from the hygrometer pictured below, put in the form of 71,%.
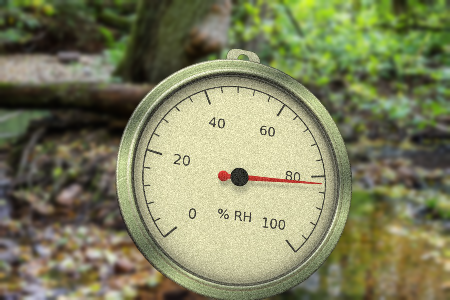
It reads 82,%
